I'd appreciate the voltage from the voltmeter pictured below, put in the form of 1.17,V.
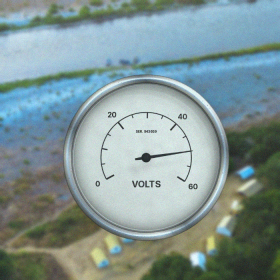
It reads 50,V
